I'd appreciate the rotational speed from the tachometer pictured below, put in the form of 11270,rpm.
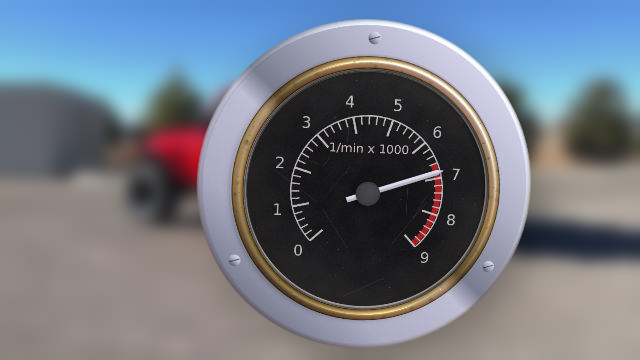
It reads 6800,rpm
